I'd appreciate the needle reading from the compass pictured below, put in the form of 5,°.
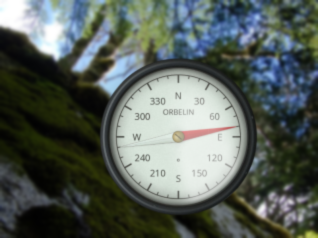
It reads 80,°
